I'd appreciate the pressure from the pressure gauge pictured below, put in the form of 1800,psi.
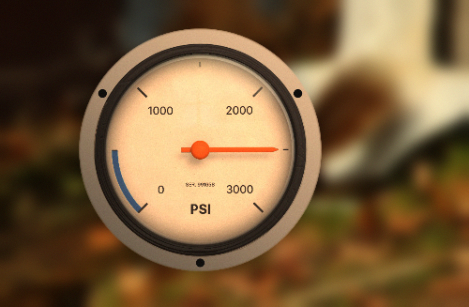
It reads 2500,psi
